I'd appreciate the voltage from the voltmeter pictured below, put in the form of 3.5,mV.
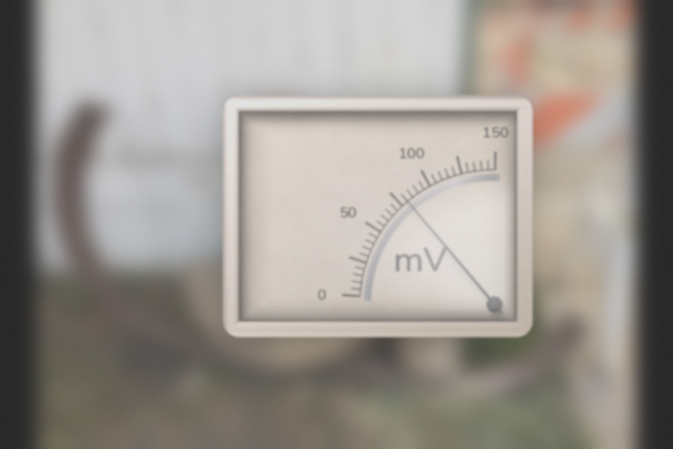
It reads 80,mV
